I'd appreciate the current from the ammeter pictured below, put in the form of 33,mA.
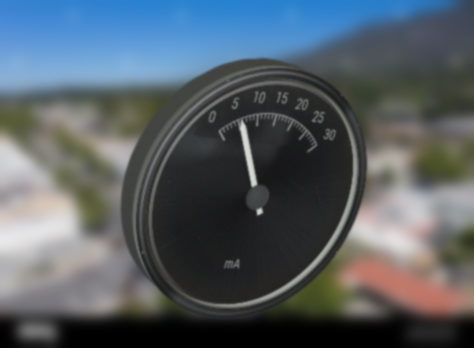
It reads 5,mA
